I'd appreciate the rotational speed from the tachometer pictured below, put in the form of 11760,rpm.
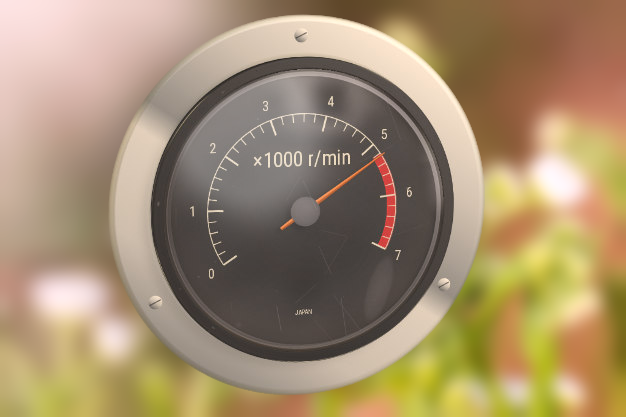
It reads 5200,rpm
